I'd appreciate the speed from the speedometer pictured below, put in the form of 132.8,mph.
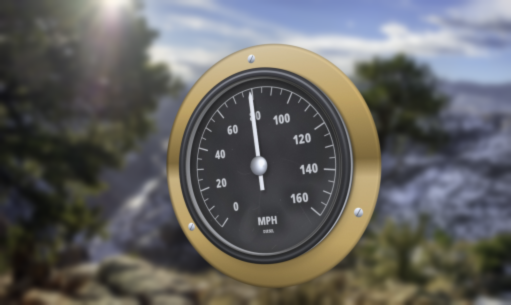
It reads 80,mph
